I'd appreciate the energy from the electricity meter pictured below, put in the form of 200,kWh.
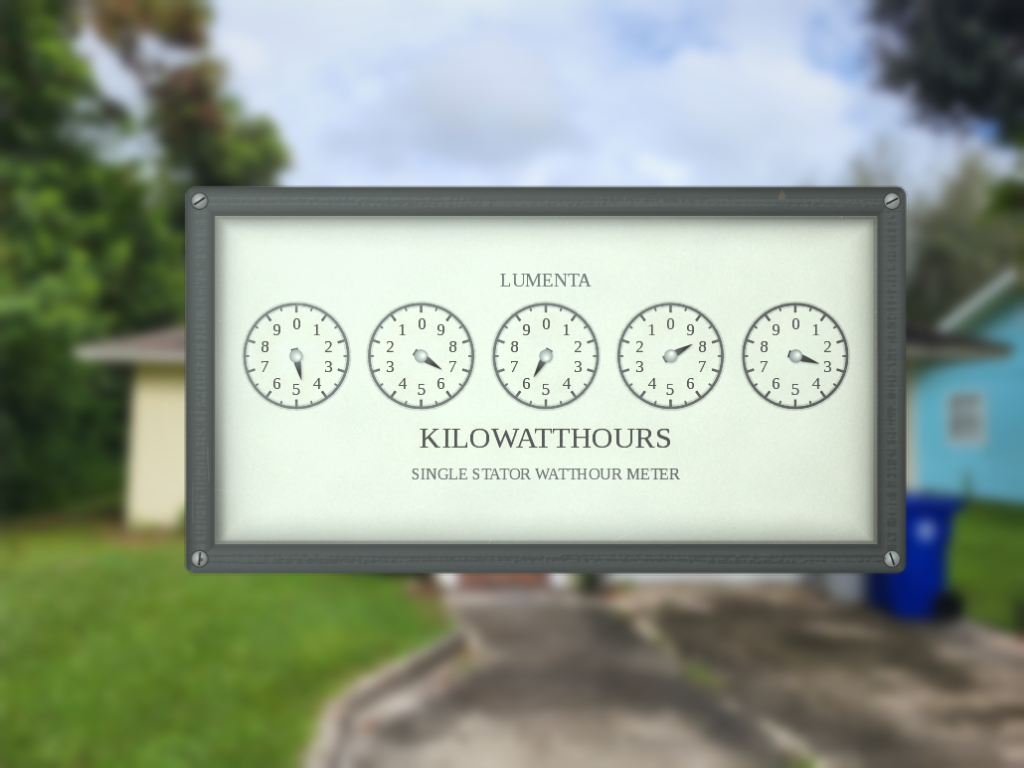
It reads 46583,kWh
